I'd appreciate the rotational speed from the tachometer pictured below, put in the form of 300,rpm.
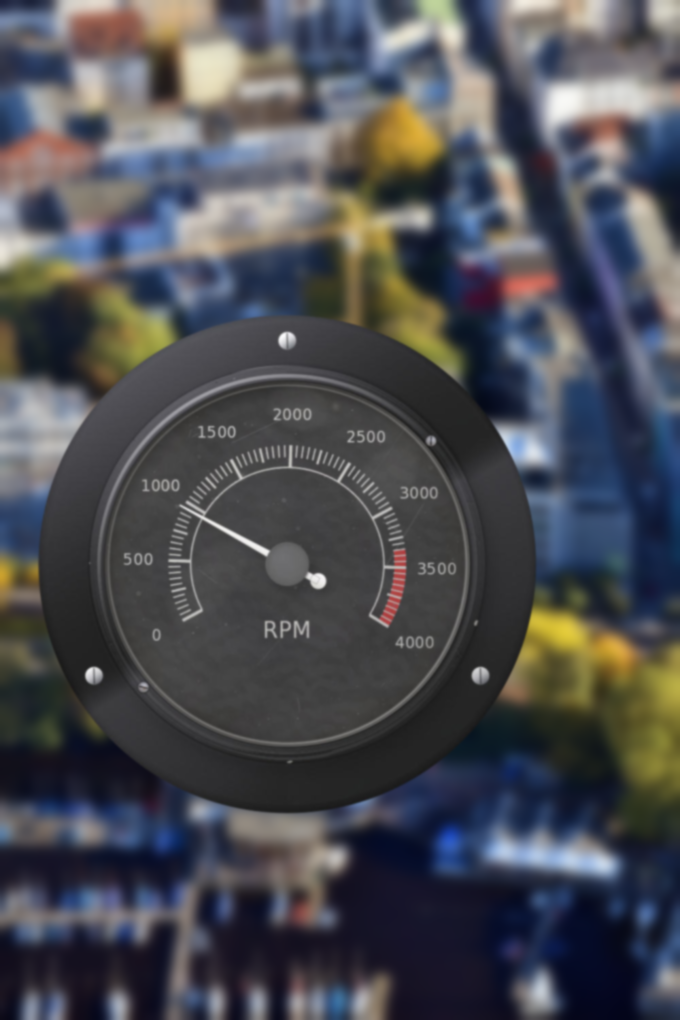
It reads 950,rpm
